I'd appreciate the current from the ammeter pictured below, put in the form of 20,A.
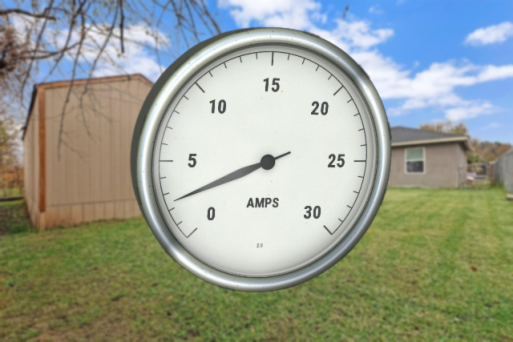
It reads 2.5,A
